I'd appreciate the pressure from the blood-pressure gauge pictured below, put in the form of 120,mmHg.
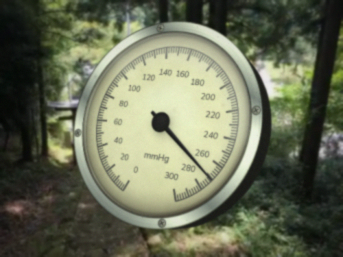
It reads 270,mmHg
